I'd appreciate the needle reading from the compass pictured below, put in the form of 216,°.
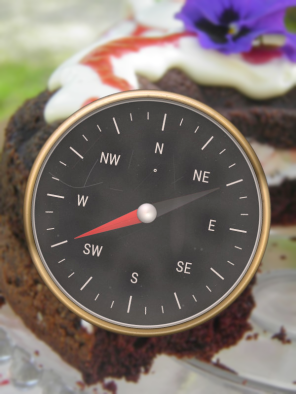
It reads 240,°
